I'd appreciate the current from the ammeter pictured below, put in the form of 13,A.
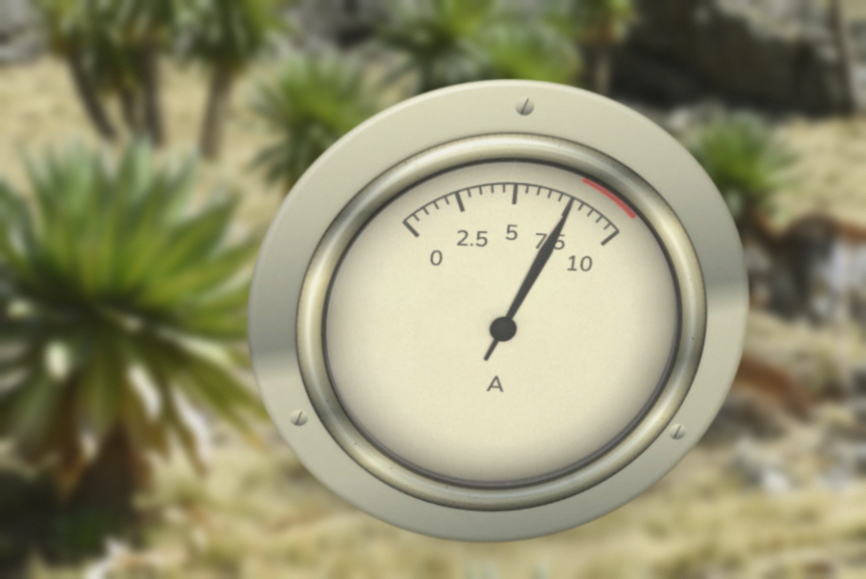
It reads 7.5,A
